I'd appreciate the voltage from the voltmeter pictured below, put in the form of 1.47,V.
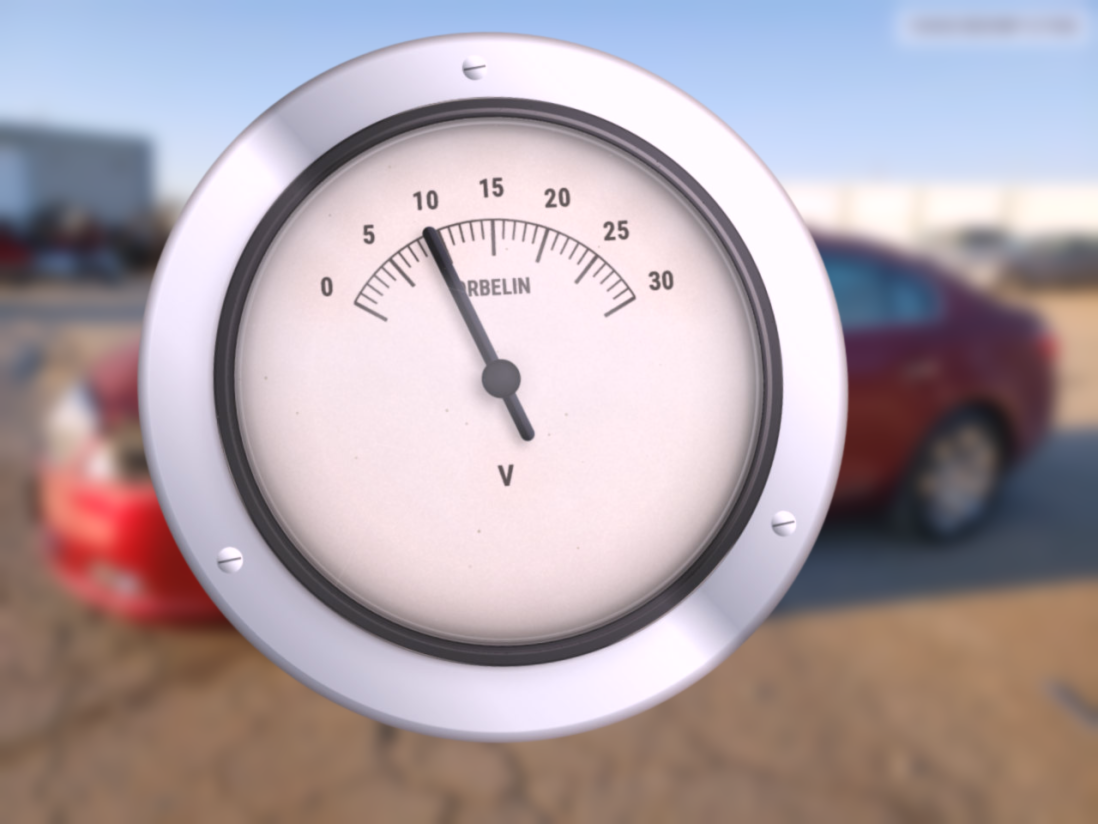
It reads 9,V
